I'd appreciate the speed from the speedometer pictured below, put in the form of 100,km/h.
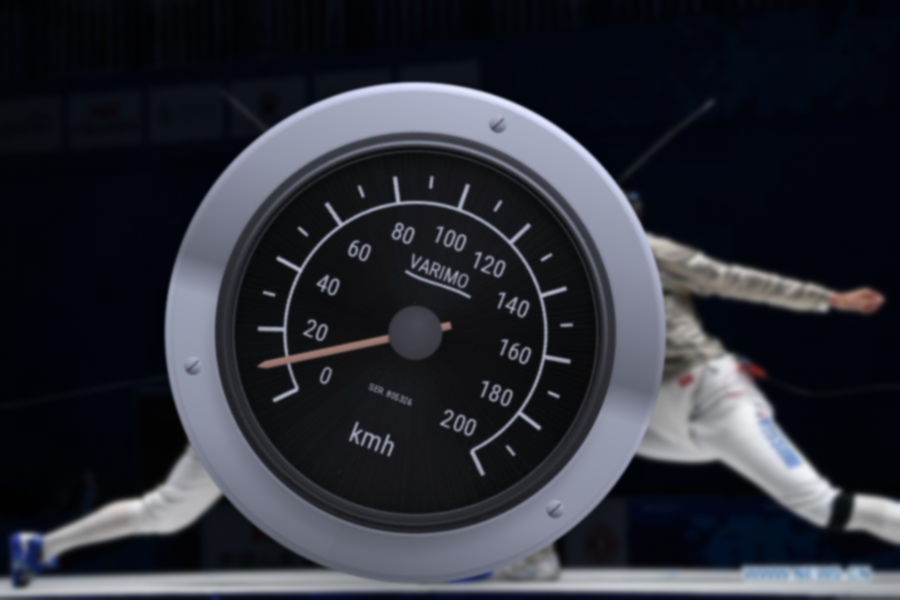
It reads 10,km/h
